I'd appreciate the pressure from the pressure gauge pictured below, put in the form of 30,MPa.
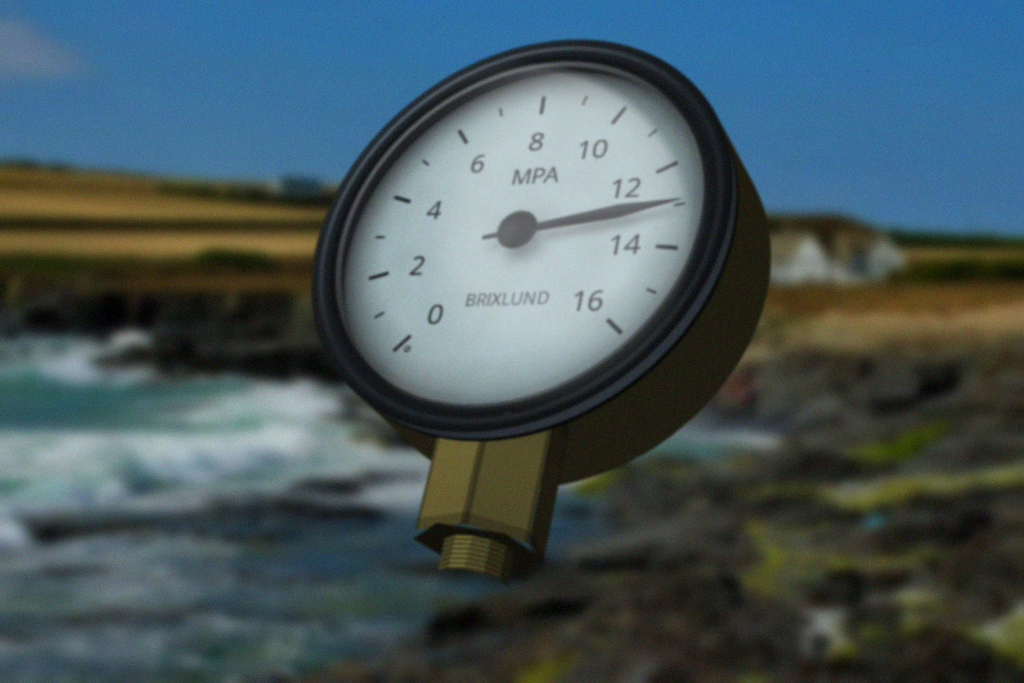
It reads 13,MPa
